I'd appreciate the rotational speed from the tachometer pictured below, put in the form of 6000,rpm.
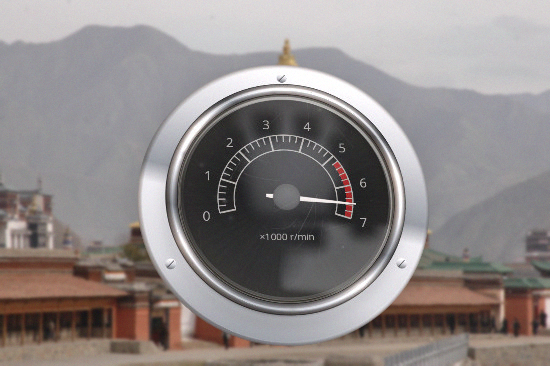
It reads 6600,rpm
